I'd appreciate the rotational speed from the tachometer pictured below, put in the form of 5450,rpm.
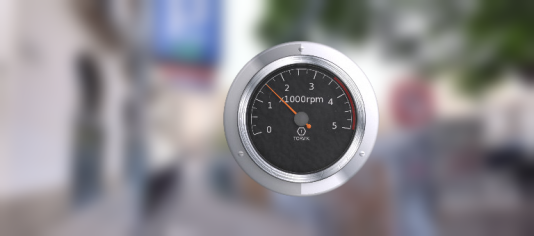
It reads 1500,rpm
